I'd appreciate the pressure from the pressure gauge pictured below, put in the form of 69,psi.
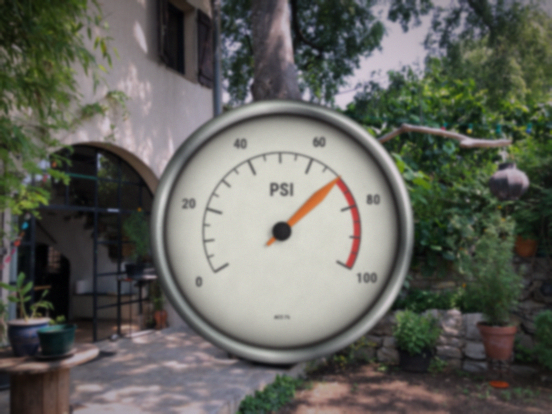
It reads 70,psi
